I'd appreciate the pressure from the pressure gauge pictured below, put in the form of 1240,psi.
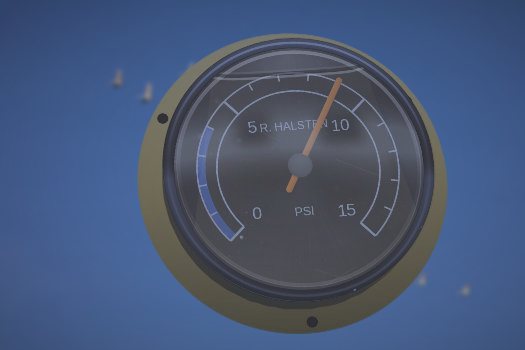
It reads 9,psi
